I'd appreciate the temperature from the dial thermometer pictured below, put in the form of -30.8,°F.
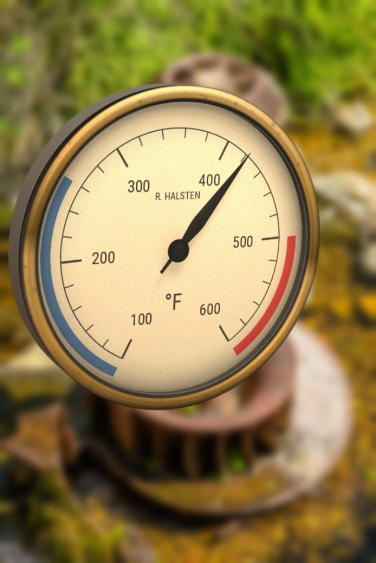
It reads 420,°F
